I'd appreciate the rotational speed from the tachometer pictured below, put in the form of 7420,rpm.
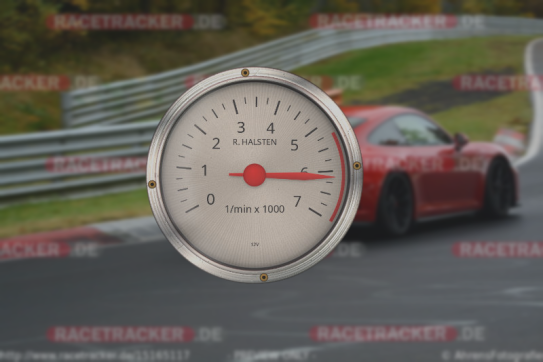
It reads 6125,rpm
